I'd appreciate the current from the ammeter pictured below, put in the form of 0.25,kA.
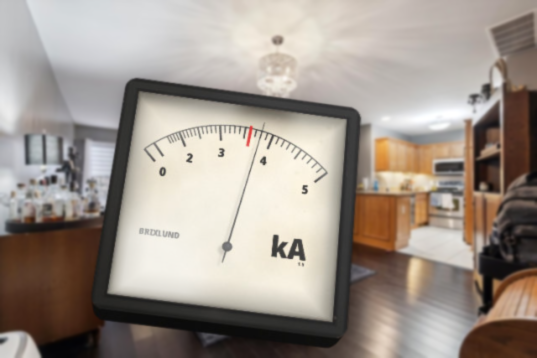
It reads 3.8,kA
